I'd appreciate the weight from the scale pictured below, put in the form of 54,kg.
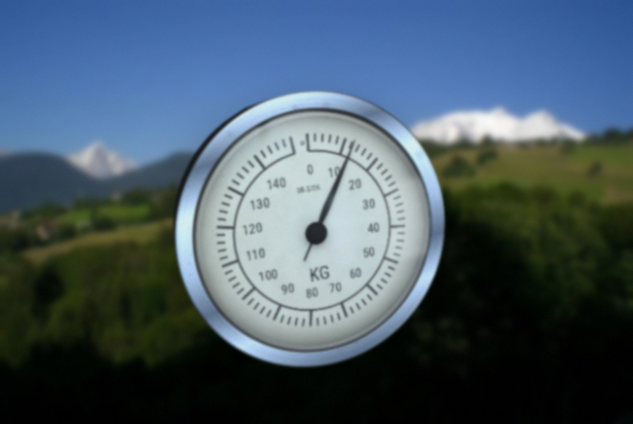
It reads 12,kg
